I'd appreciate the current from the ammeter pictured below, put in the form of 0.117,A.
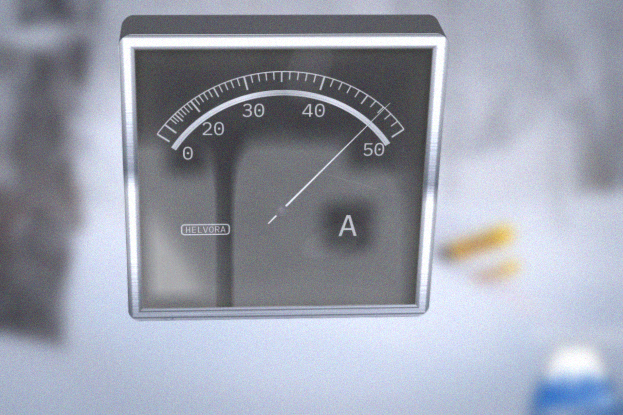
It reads 47,A
